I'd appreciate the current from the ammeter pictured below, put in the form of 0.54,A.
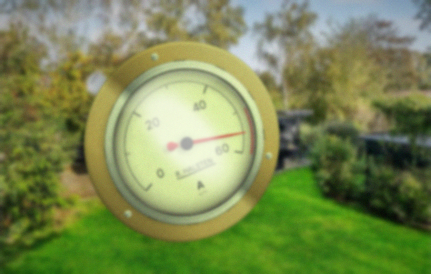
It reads 55,A
